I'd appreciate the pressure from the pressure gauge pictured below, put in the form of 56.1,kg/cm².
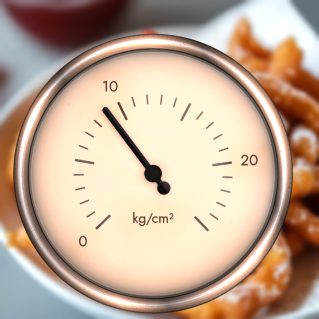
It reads 9,kg/cm²
